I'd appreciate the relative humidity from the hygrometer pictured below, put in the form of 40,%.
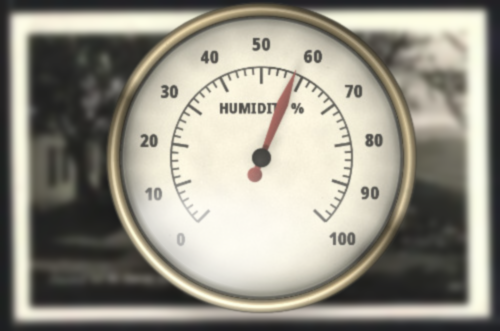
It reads 58,%
